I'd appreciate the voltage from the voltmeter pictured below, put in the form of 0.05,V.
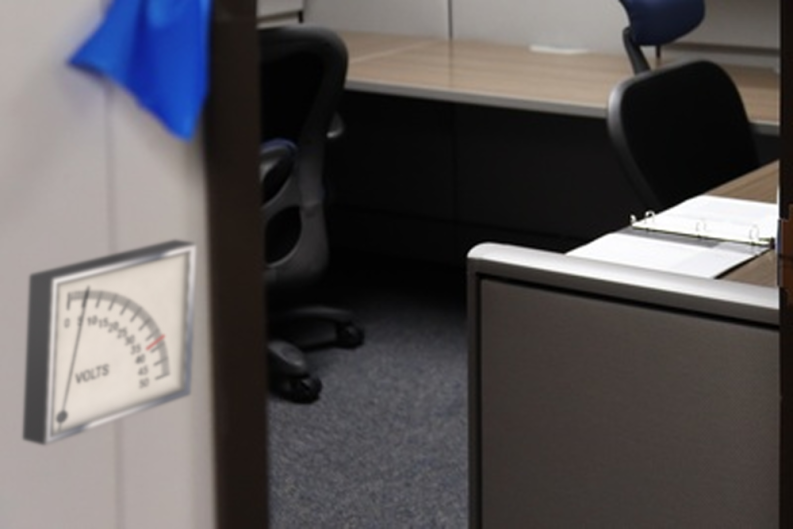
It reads 5,V
